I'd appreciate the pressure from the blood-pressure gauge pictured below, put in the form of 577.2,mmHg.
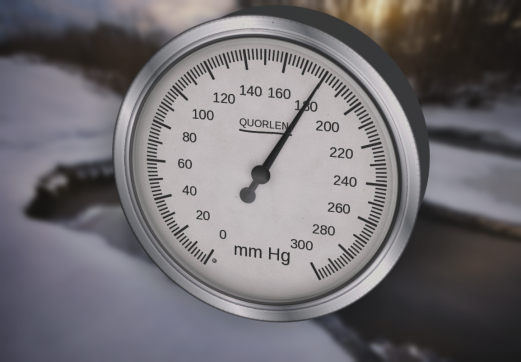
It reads 180,mmHg
